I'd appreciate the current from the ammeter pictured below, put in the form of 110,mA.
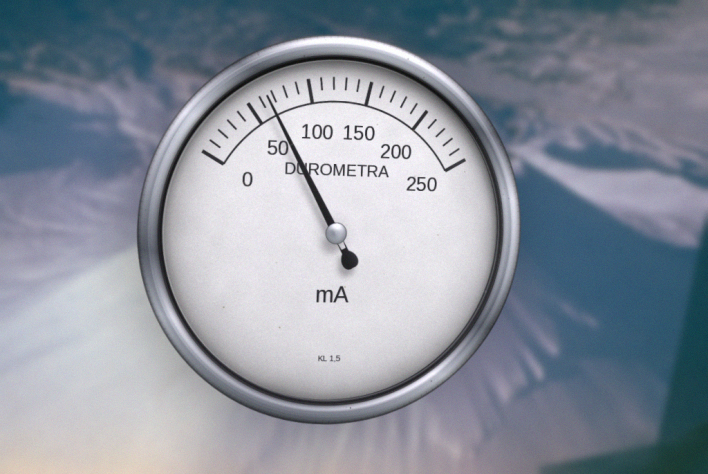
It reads 65,mA
